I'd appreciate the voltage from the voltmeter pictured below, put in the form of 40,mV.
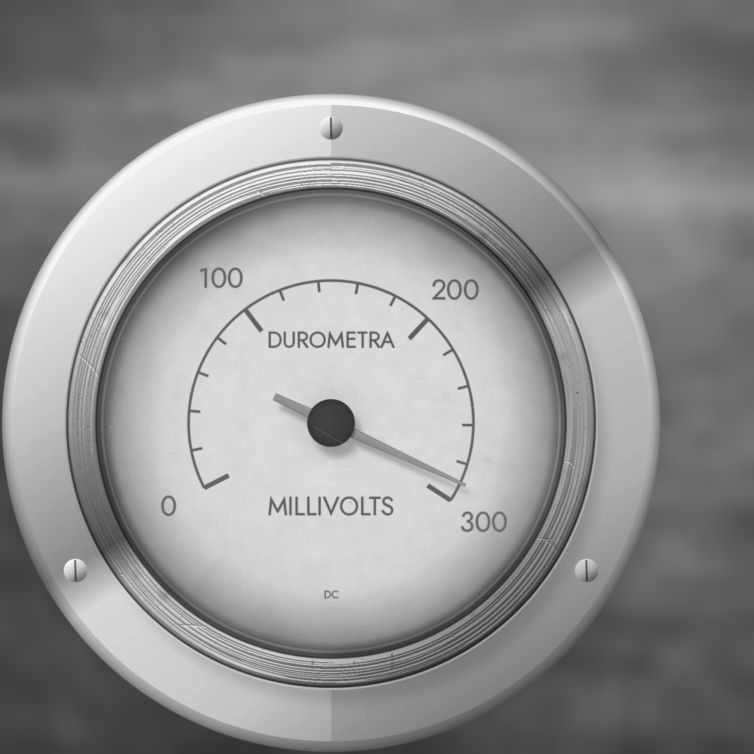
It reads 290,mV
